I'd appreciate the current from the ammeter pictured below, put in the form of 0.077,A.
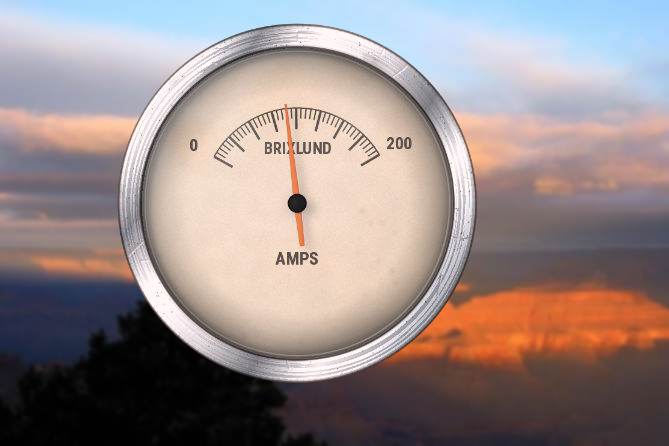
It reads 90,A
